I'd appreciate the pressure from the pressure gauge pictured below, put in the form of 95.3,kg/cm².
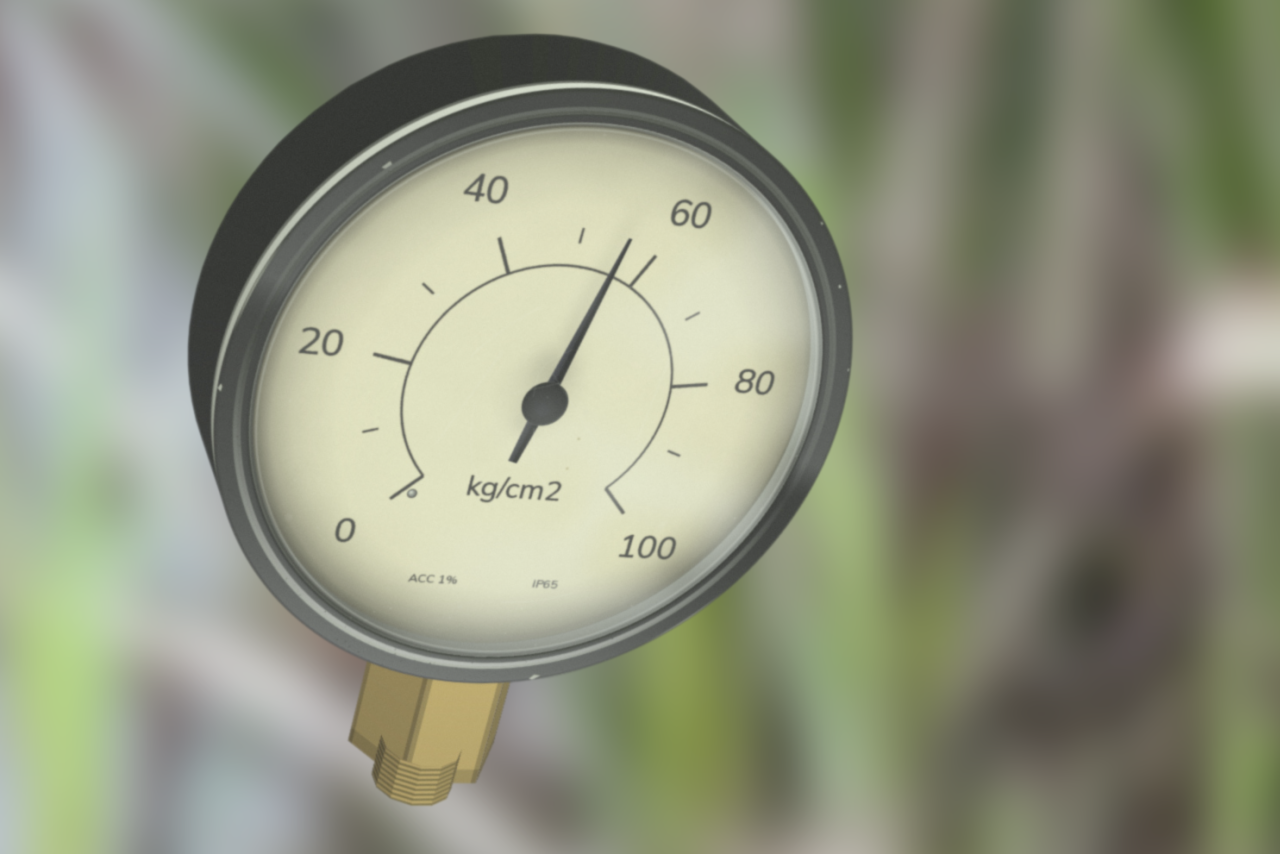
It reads 55,kg/cm²
